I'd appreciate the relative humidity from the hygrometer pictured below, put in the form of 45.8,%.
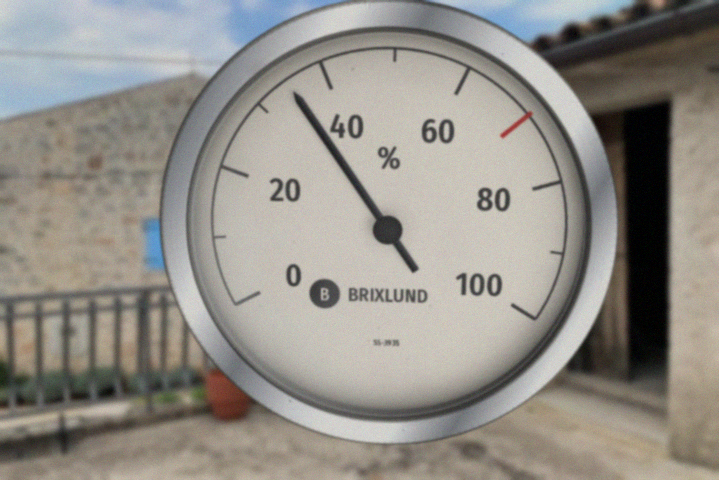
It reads 35,%
